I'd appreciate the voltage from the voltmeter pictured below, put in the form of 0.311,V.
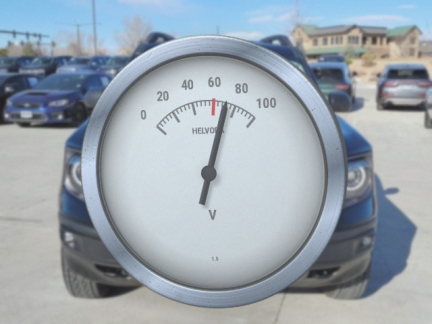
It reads 72,V
